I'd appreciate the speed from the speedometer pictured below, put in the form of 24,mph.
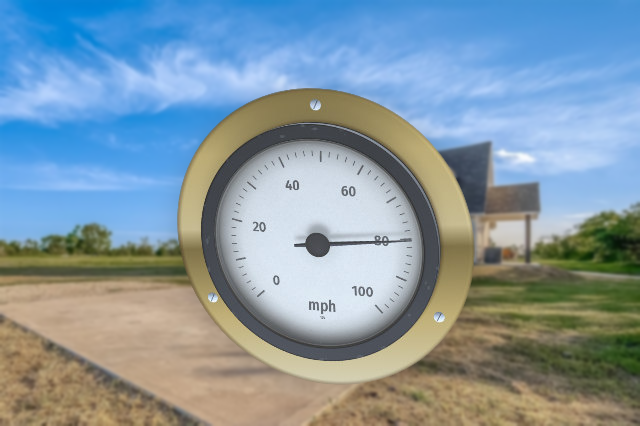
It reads 80,mph
